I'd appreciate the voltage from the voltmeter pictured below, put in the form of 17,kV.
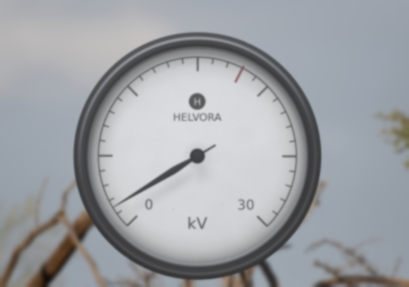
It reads 1.5,kV
